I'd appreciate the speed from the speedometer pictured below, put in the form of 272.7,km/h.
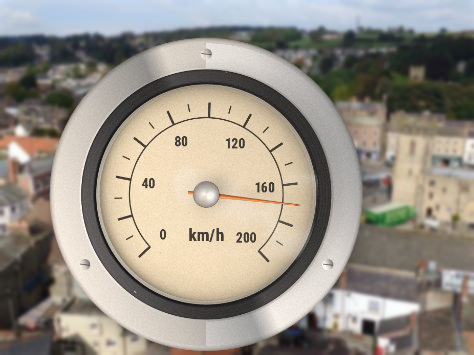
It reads 170,km/h
